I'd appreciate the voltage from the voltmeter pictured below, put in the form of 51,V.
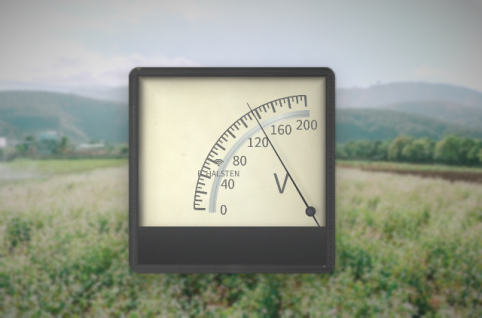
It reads 135,V
